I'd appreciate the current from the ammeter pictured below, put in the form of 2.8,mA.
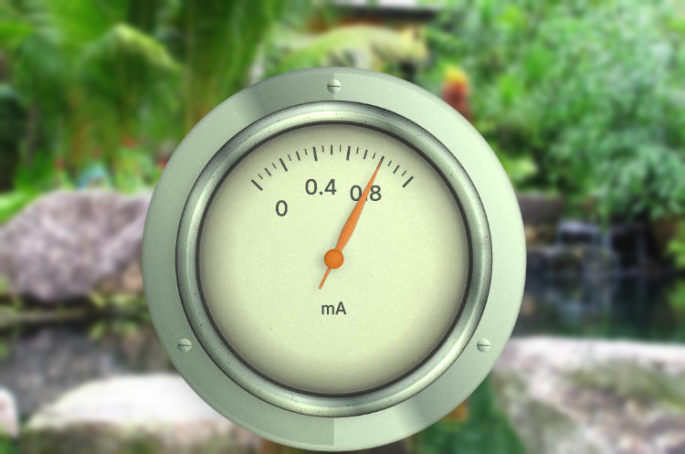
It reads 0.8,mA
